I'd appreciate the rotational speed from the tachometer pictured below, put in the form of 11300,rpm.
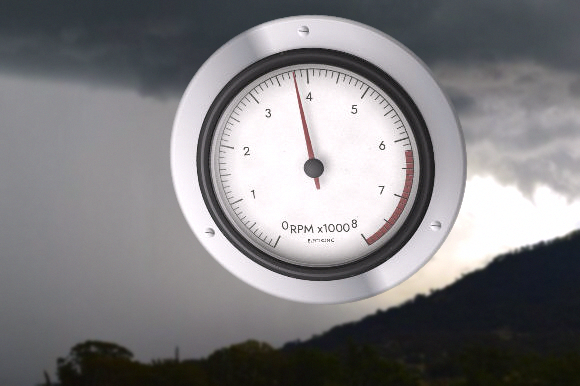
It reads 3800,rpm
